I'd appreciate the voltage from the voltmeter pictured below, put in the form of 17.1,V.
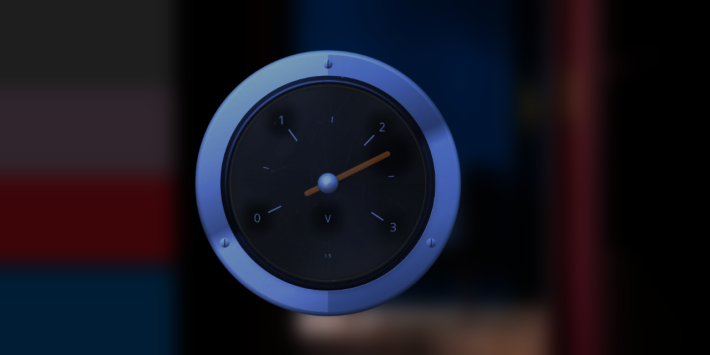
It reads 2.25,V
